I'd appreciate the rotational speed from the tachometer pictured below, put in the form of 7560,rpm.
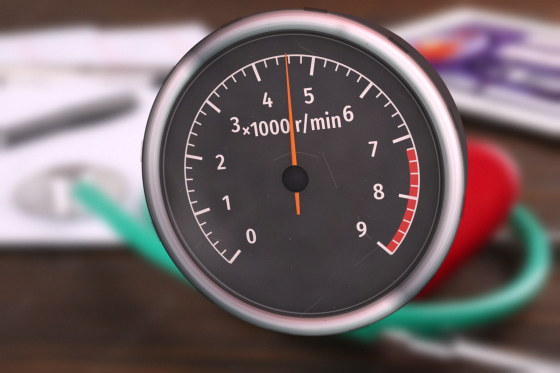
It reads 4600,rpm
